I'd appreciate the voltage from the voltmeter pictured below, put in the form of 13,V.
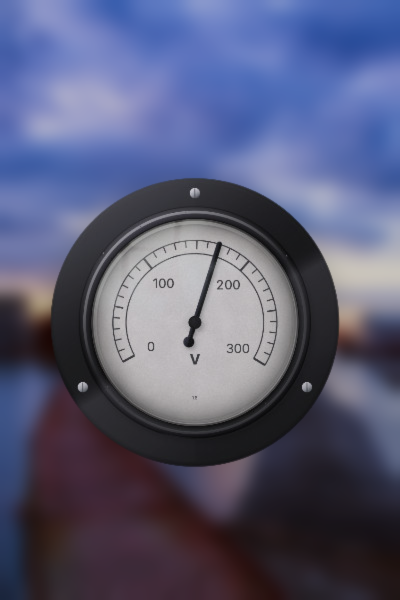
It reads 170,V
